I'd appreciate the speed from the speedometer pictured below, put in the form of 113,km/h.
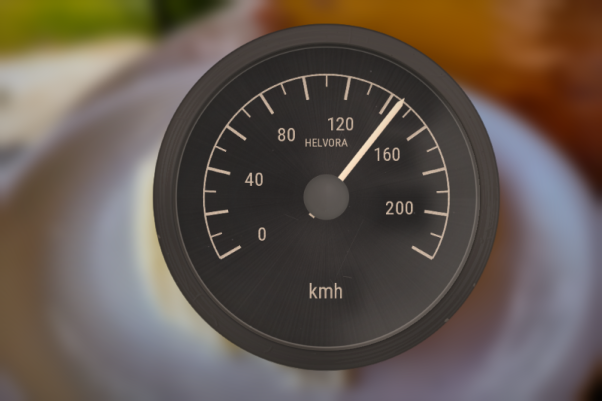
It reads 145,km/h
